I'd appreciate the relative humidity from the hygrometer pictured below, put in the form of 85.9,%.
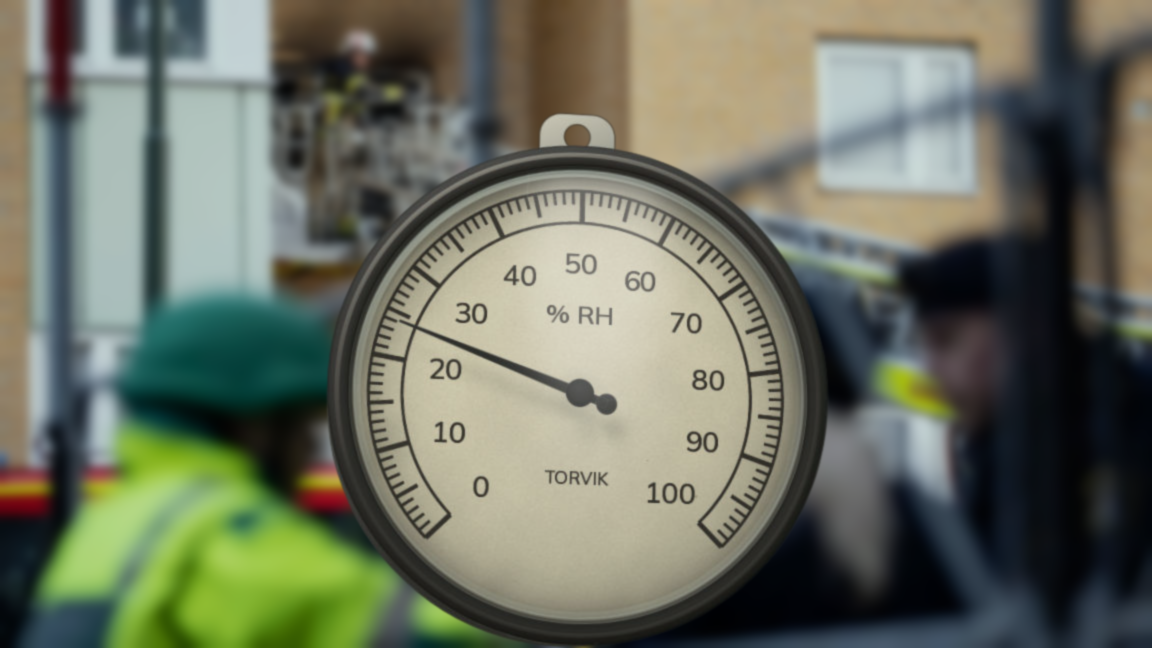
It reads 24,%
